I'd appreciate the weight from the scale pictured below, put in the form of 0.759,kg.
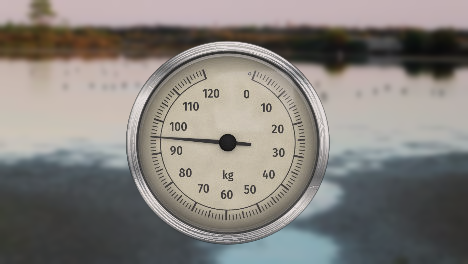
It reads 95,kg
